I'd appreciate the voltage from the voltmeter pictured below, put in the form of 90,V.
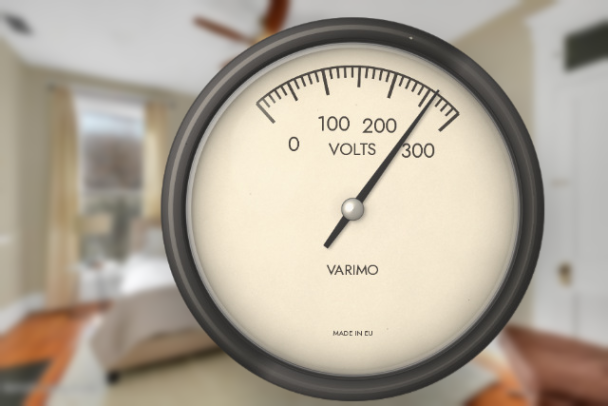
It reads 260,V
